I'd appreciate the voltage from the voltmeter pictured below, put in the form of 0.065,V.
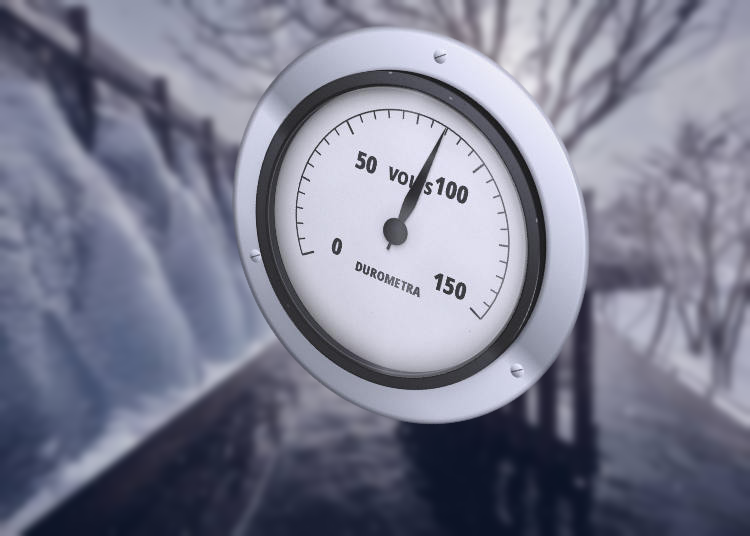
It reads 85,V
